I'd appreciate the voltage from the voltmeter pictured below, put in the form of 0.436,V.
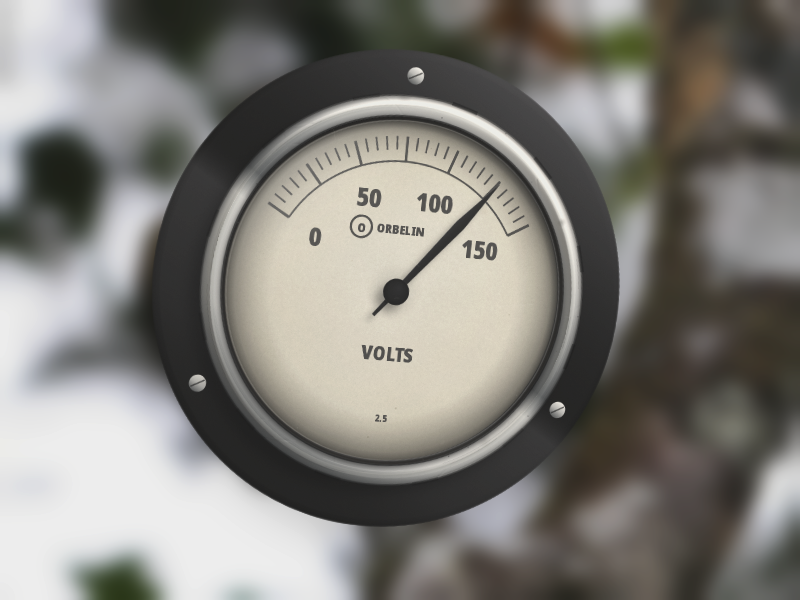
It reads 125,V
